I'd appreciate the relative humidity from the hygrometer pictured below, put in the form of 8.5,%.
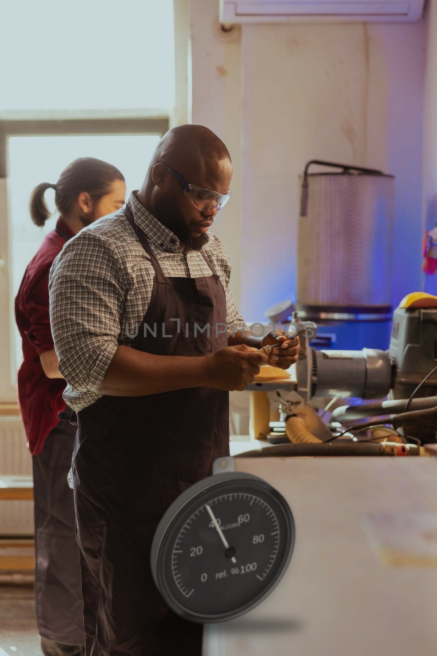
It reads 40,%
